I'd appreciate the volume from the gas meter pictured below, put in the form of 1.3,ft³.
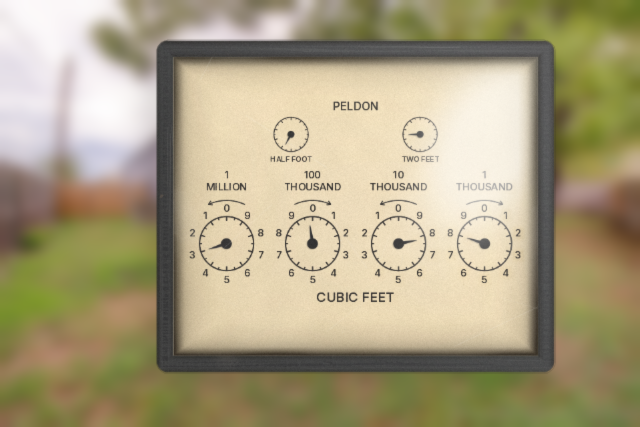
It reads 297800,ft³
